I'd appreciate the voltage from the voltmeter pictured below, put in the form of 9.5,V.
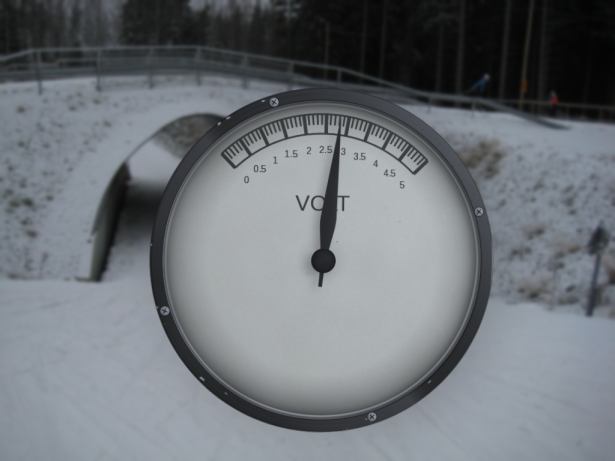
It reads 2.8,V
